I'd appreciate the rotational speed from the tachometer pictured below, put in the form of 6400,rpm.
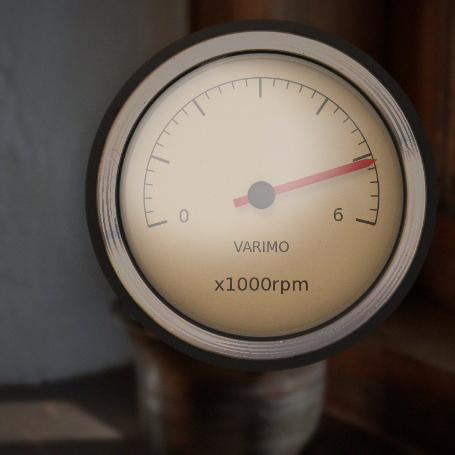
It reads 5100,rpm
